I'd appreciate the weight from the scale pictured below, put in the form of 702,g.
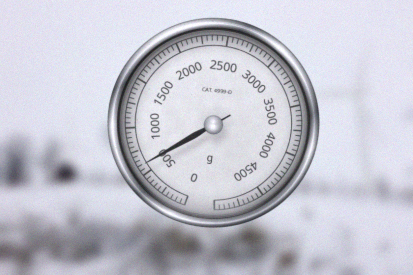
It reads 600,g
